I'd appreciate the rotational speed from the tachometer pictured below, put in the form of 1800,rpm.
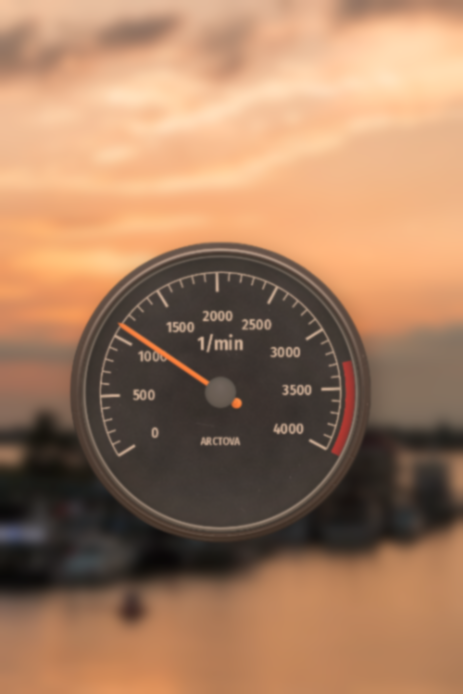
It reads 1100,rpm
